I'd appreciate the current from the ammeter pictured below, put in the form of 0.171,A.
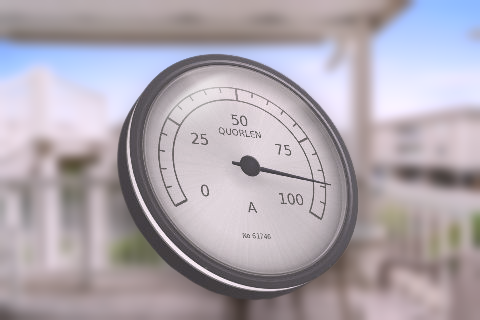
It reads 90,A
